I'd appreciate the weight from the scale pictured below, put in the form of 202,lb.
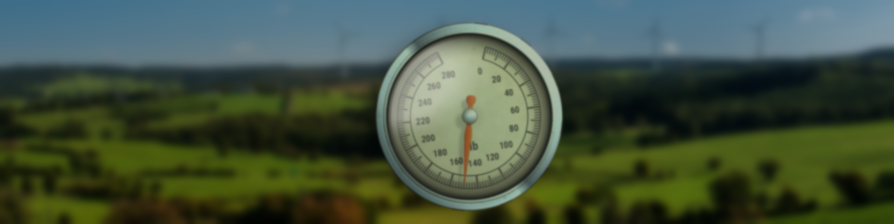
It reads 150,lb
